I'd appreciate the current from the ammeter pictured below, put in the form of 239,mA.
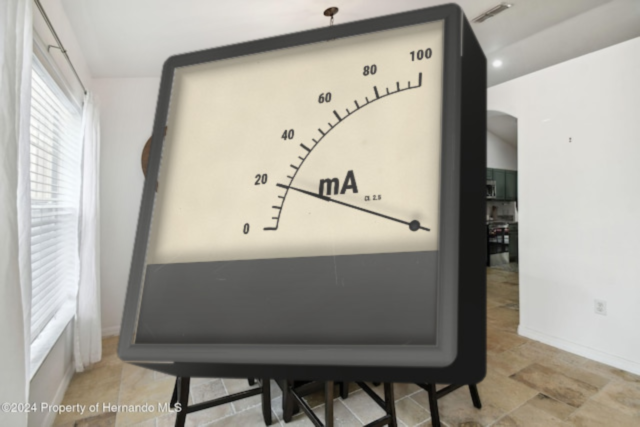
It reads 20,mA
